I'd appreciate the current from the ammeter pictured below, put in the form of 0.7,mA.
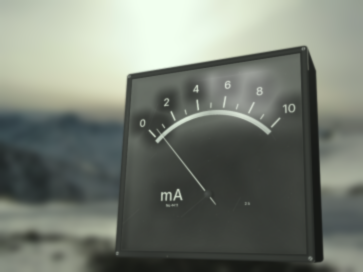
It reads 0.5,mA
